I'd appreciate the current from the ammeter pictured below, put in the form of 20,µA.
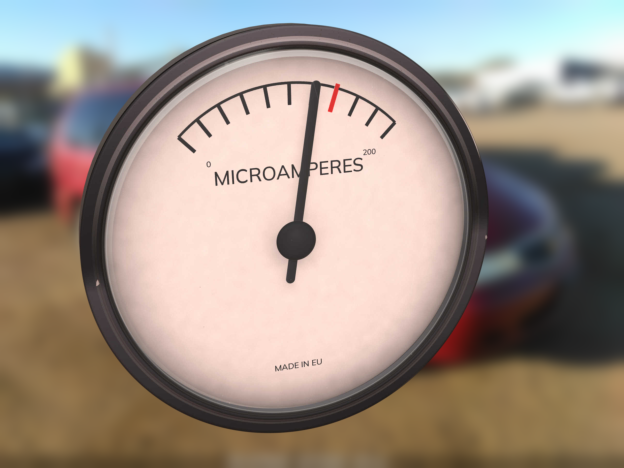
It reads 120,µA
